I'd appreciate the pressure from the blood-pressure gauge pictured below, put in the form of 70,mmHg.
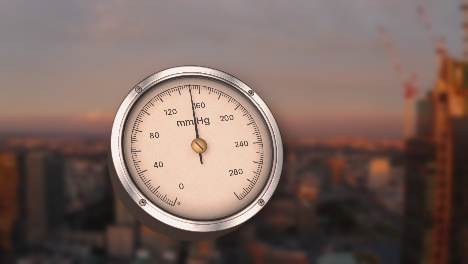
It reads 150,mmHg
